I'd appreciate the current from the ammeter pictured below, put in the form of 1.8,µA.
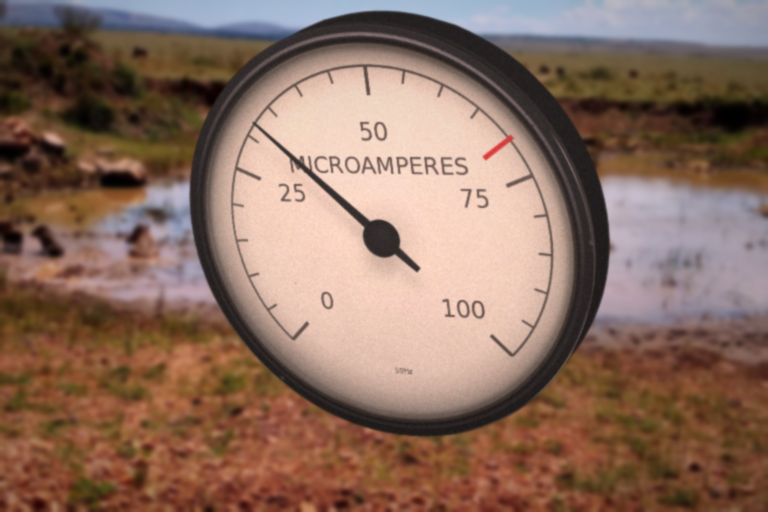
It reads 32.5,µA
